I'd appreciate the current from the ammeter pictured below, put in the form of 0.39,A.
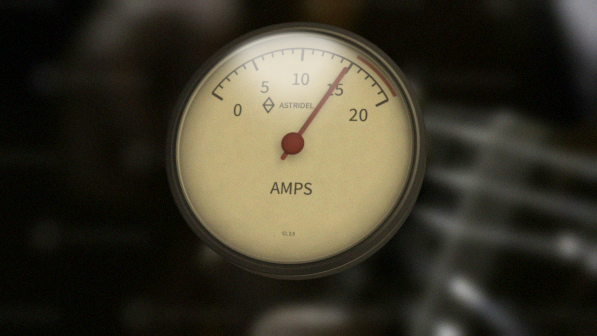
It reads 15,A
